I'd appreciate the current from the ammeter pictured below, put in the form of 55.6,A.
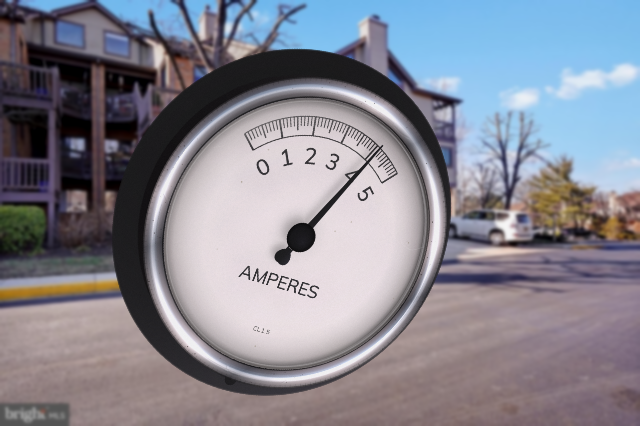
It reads 4,A
